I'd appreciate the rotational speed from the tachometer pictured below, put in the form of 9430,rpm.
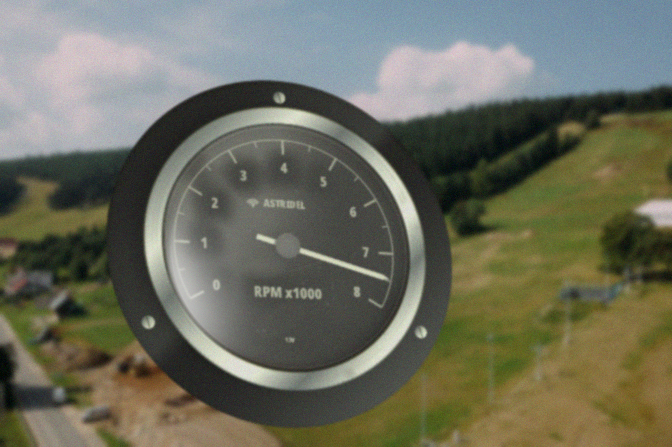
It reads 7500,rpm
